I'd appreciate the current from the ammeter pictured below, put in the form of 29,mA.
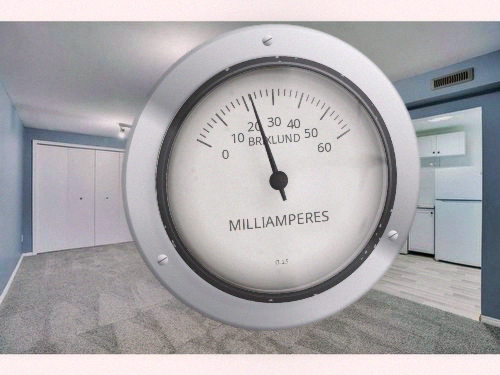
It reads 22,mA
